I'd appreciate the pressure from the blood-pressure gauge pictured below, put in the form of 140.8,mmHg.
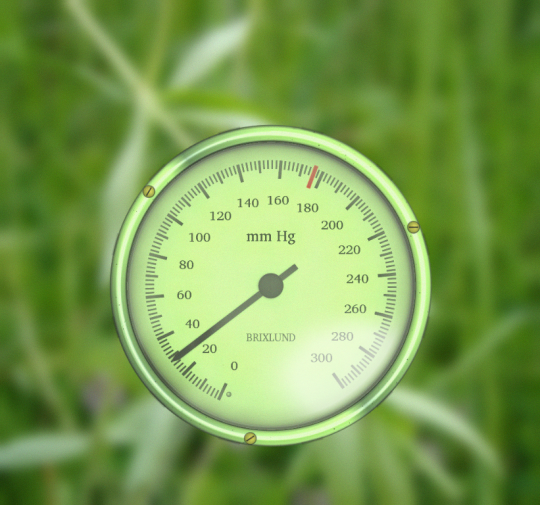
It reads 28,mmHg
